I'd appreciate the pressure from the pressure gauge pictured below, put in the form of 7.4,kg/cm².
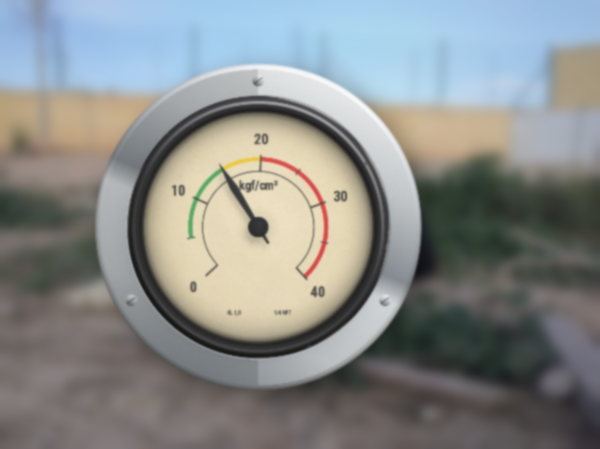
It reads 15,kg/cm²
